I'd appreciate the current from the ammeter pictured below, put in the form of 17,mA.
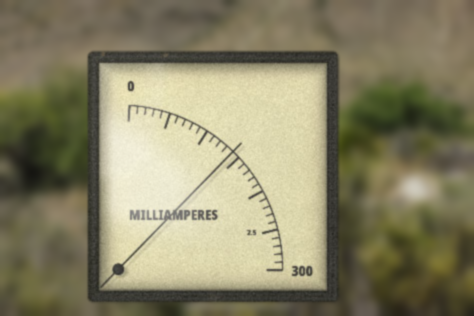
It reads 140,mA
